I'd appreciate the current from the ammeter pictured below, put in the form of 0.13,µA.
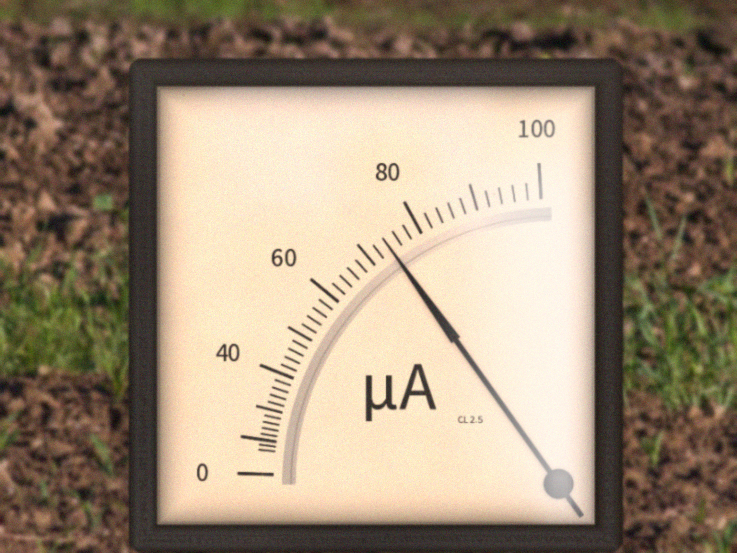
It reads 74,µA
